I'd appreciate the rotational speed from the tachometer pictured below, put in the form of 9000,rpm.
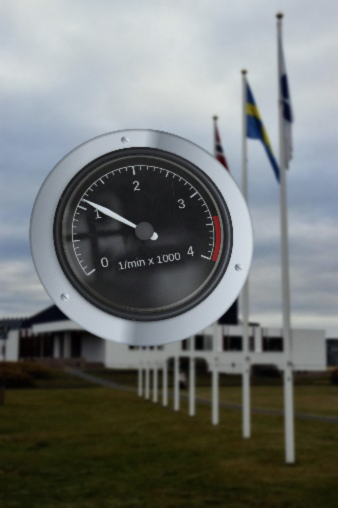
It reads 1100,rpm
